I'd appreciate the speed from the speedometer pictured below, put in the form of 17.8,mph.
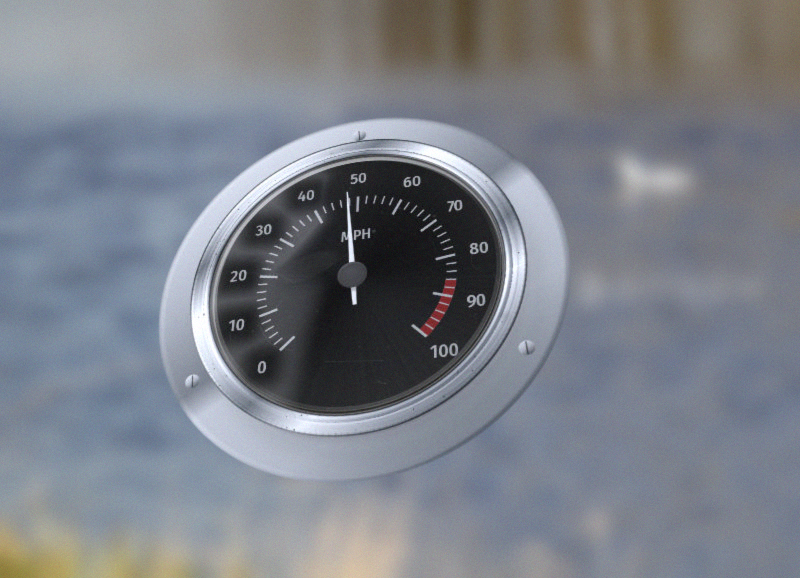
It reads 48,mph
